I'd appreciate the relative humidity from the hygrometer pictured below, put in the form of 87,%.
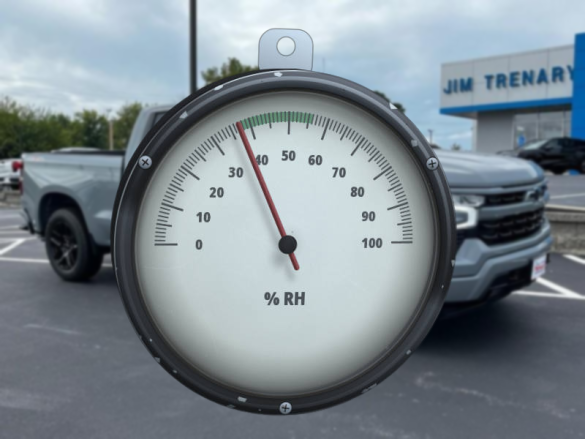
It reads 37,%
